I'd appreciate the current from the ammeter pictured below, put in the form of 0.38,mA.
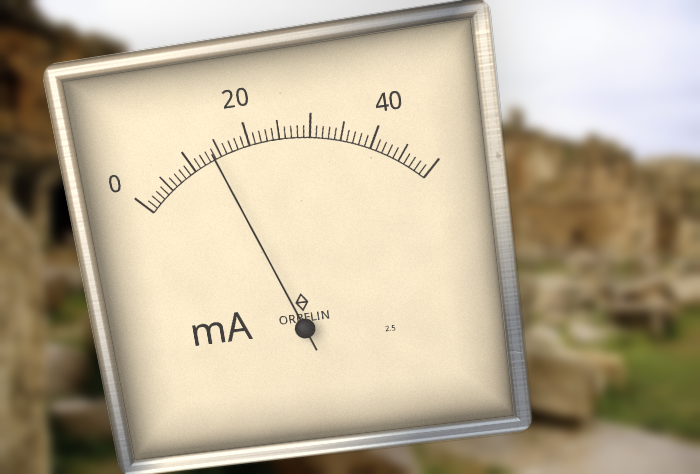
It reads 14,mA
